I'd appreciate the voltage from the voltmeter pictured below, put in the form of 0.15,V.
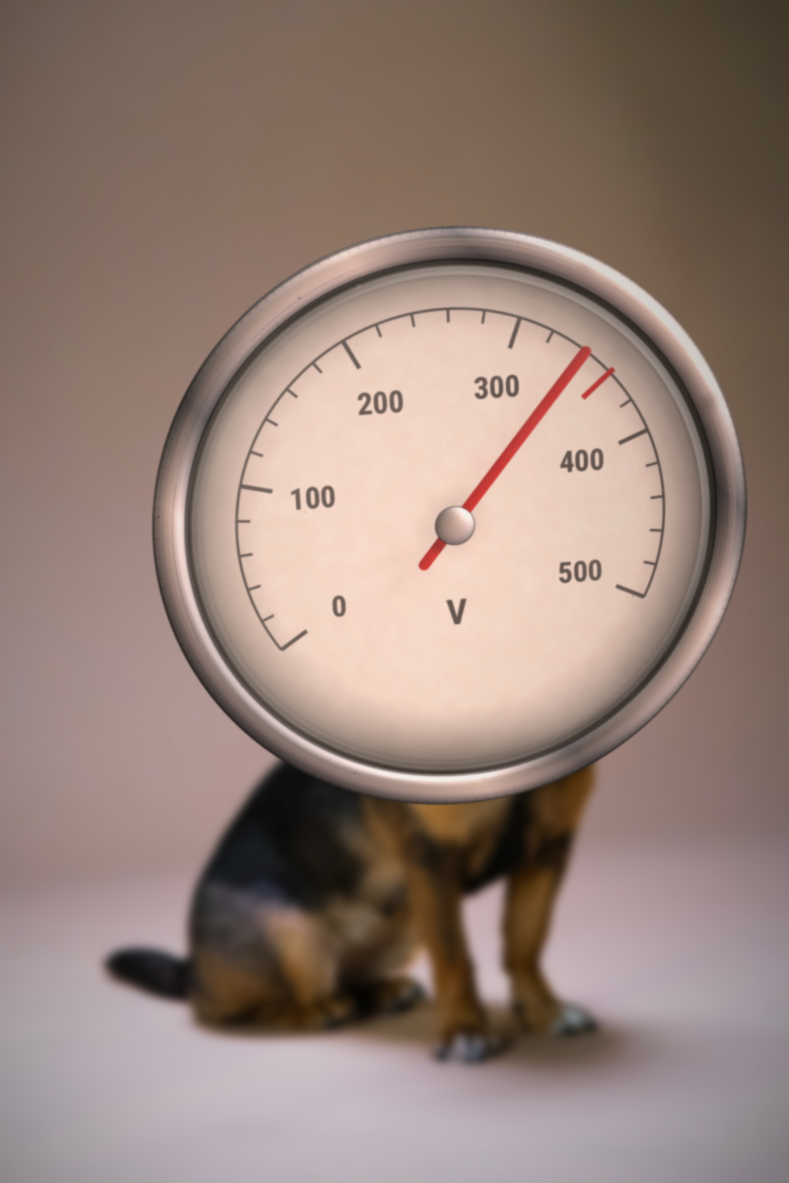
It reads 340,V
